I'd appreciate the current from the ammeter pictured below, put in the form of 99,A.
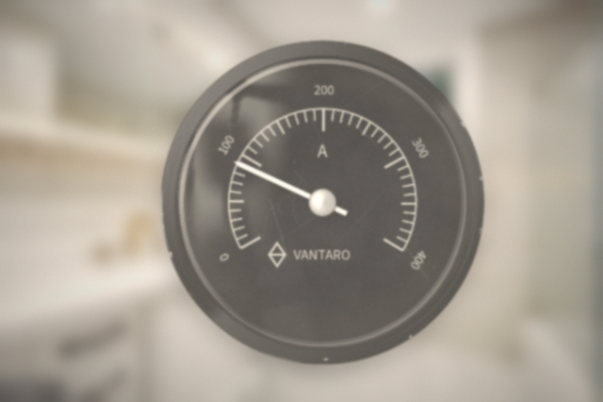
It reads 90,A
